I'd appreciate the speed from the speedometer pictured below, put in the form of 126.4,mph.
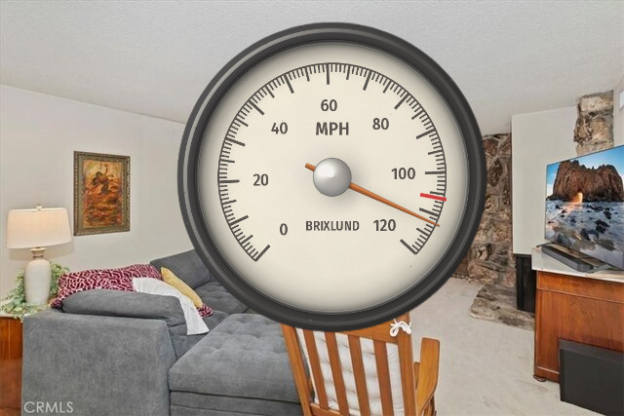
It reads 112,mph
